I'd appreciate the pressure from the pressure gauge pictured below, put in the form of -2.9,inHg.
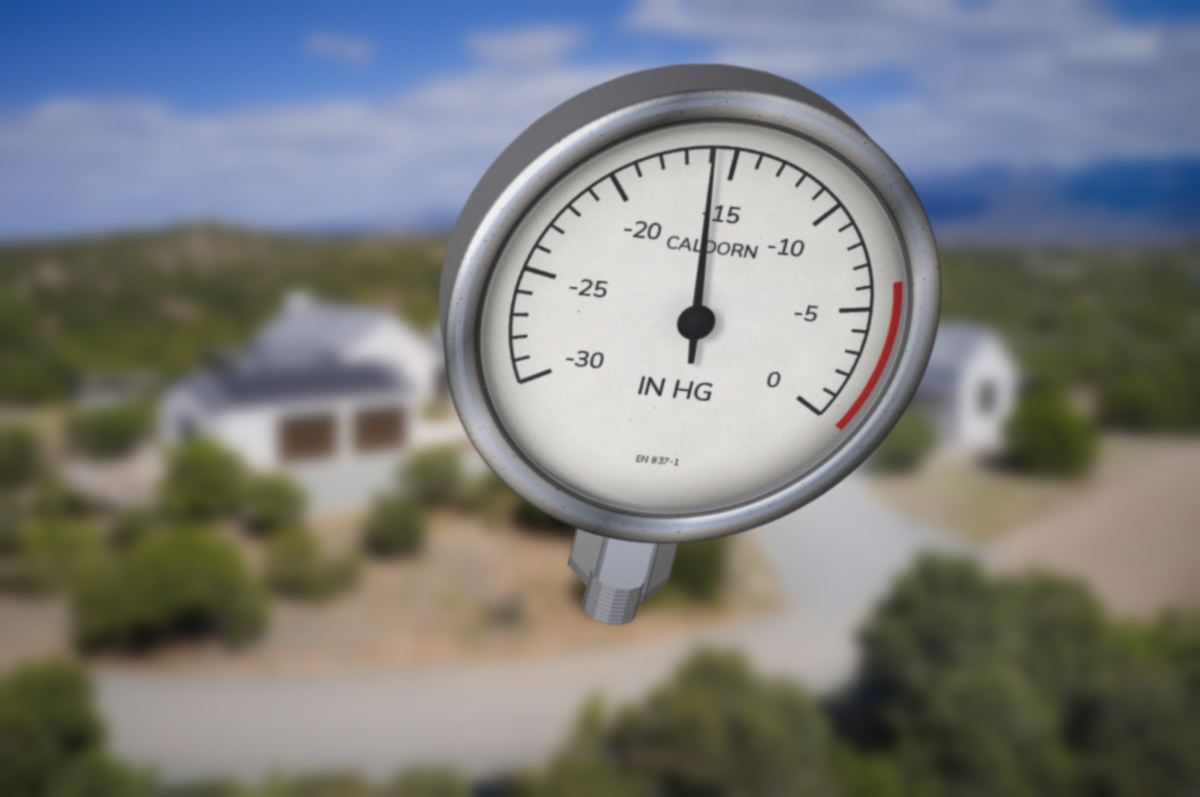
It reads -16,inHg
